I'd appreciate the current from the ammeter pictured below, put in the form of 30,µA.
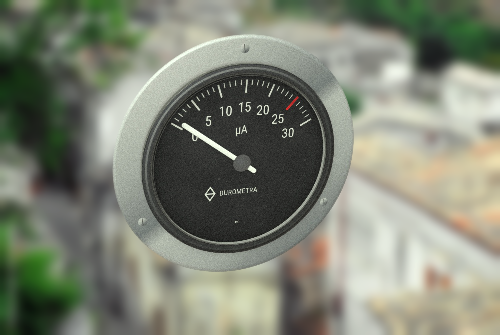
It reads 1,µA
